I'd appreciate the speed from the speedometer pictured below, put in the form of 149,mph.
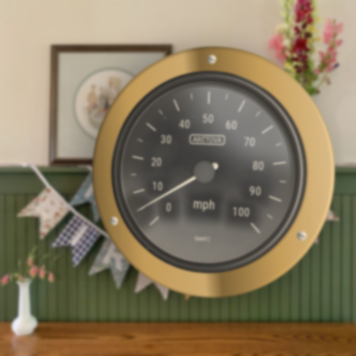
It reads 5,mph
